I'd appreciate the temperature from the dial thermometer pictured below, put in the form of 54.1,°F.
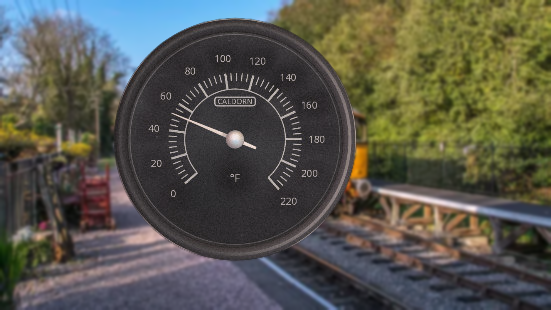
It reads 52,°F
